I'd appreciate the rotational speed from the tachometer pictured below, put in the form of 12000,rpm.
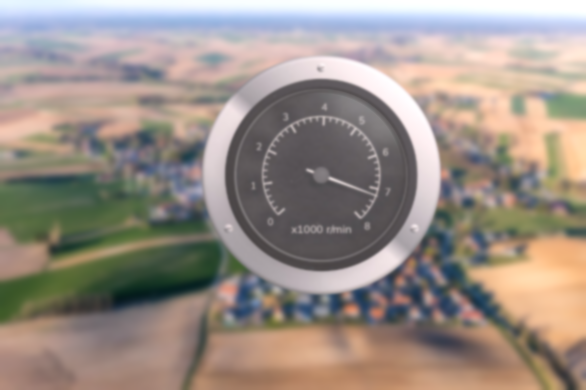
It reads 7200,rpm
